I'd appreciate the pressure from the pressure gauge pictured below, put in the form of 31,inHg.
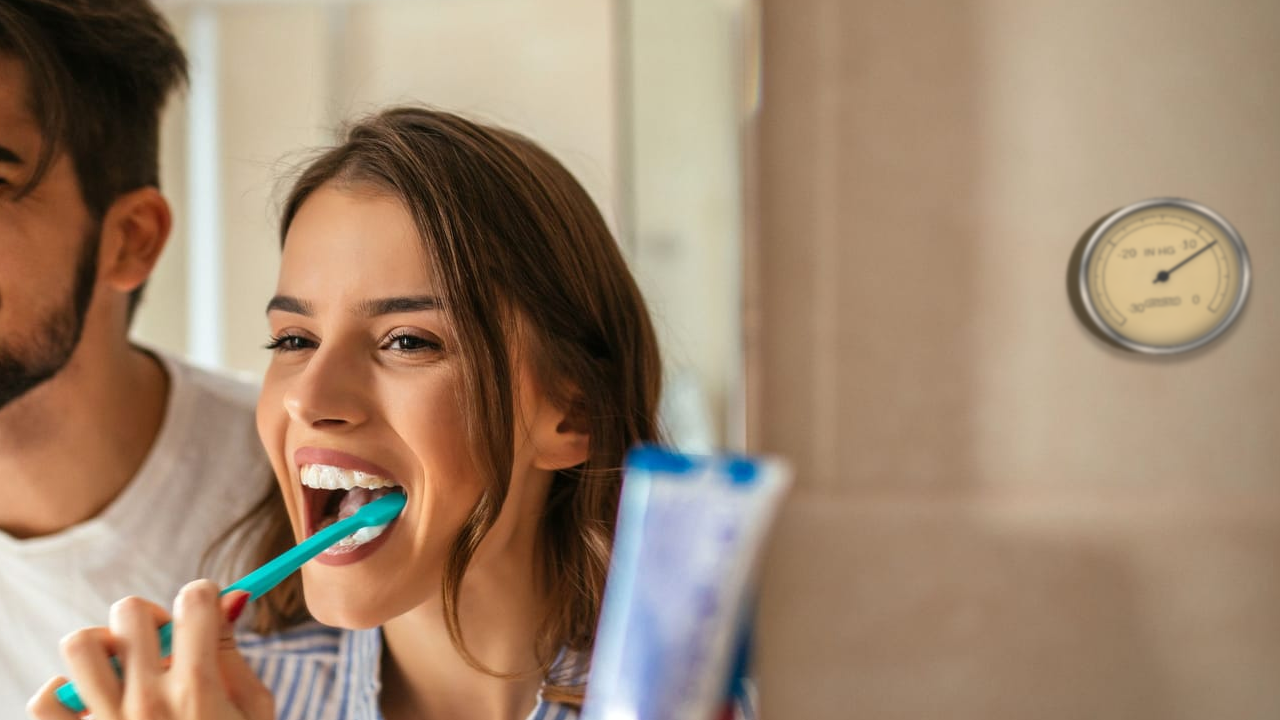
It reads -8,inHg
